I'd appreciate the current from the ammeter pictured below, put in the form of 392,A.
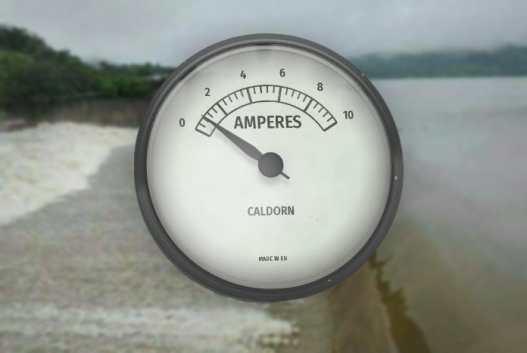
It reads 0.8,A
